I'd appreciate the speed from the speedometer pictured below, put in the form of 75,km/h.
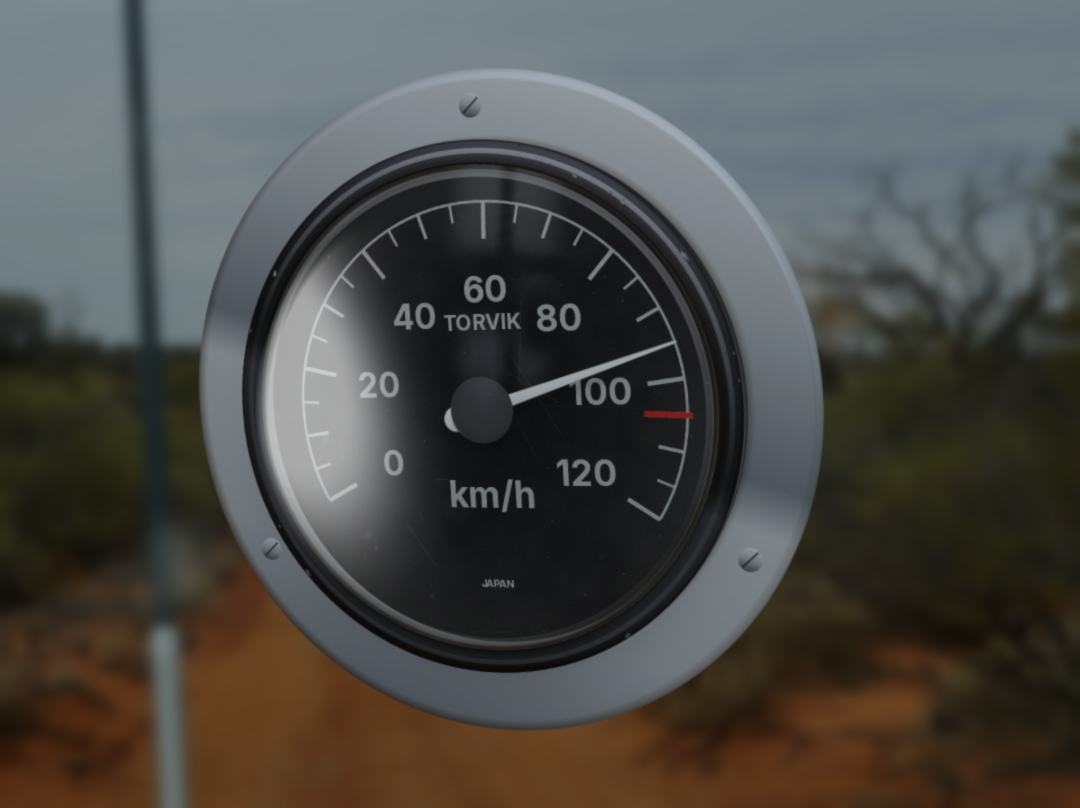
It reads 95,km/h
